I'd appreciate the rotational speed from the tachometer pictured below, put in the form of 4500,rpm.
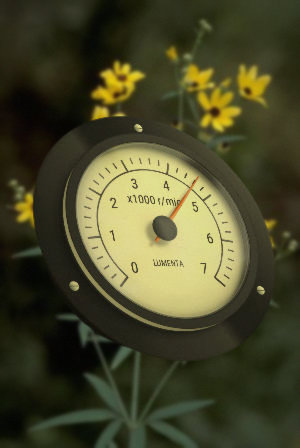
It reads 4600,rpm
